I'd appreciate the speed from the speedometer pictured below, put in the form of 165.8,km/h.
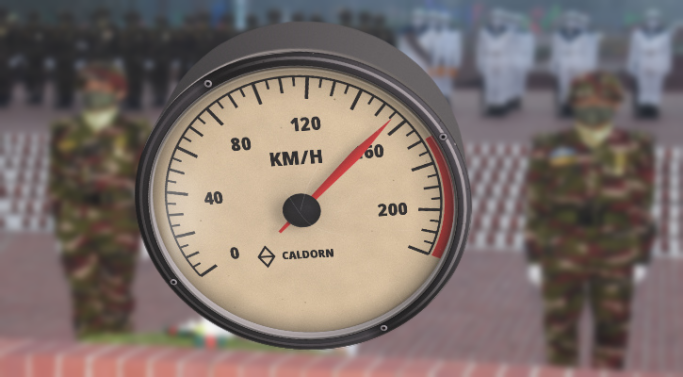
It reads 155,km/h
